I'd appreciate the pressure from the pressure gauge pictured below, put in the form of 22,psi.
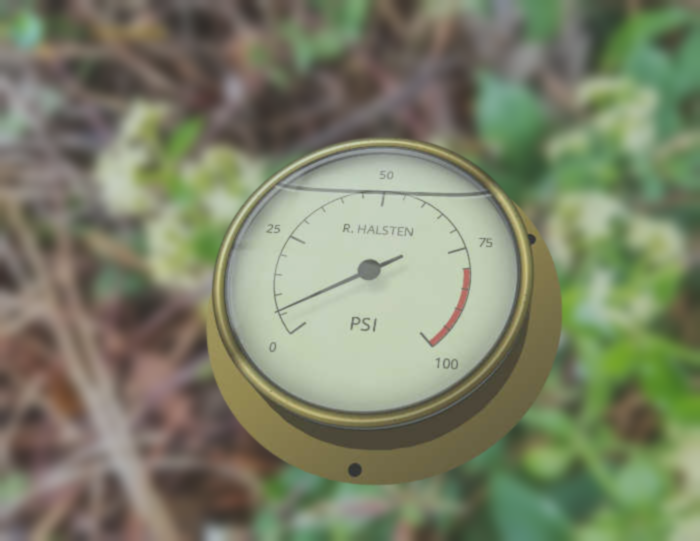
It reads 5,psi
